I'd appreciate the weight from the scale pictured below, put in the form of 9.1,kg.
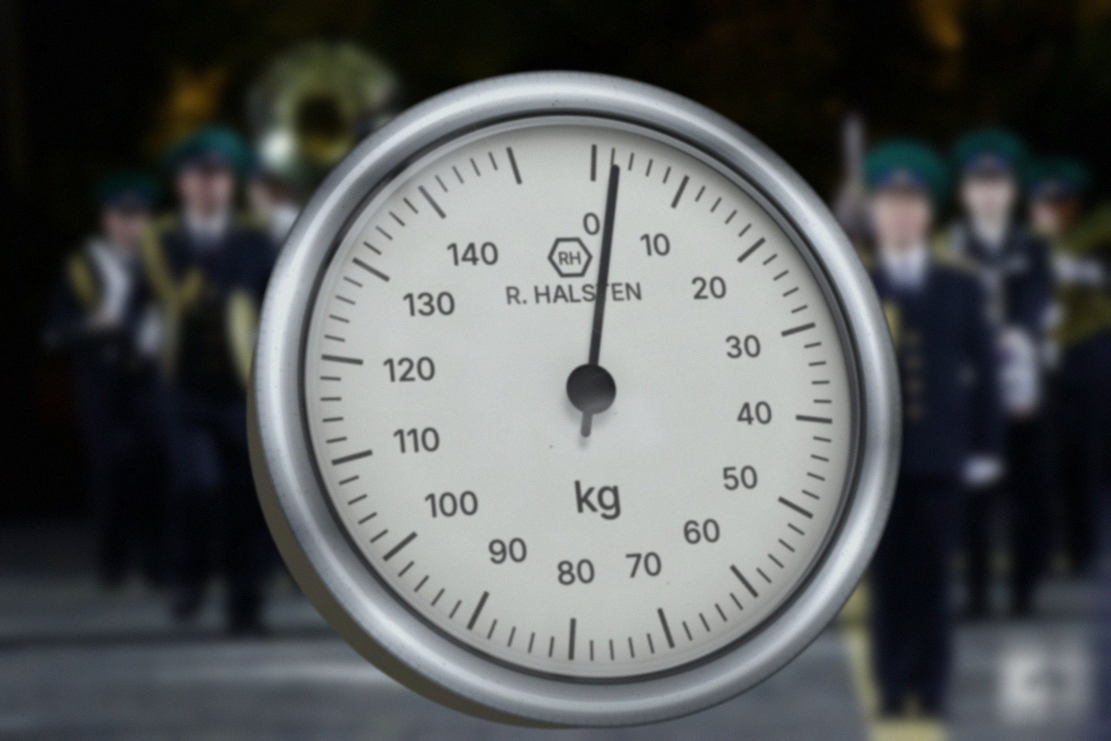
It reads 2,kg
